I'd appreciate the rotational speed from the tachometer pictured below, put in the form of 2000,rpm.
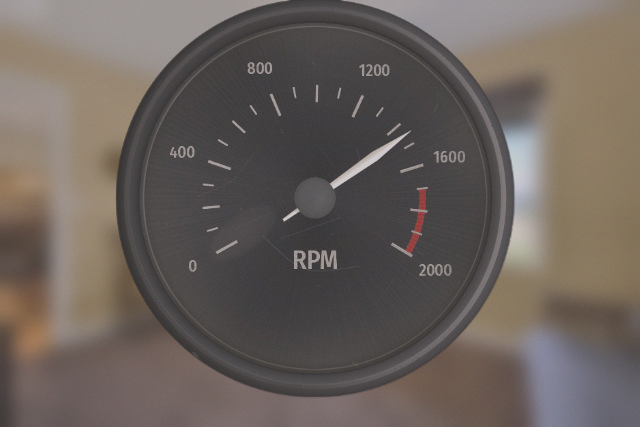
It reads 1450,rpm
